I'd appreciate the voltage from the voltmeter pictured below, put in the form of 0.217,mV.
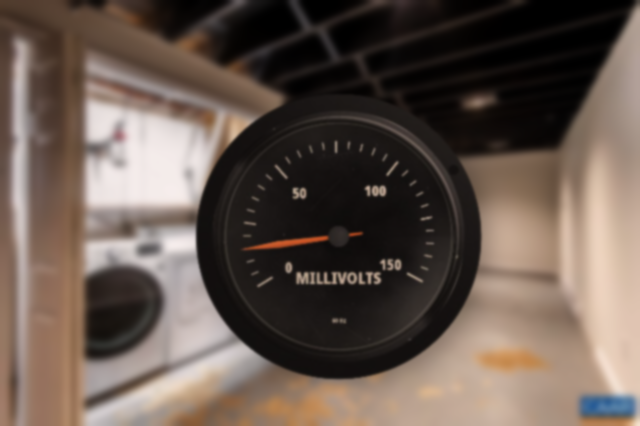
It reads 15,mV
